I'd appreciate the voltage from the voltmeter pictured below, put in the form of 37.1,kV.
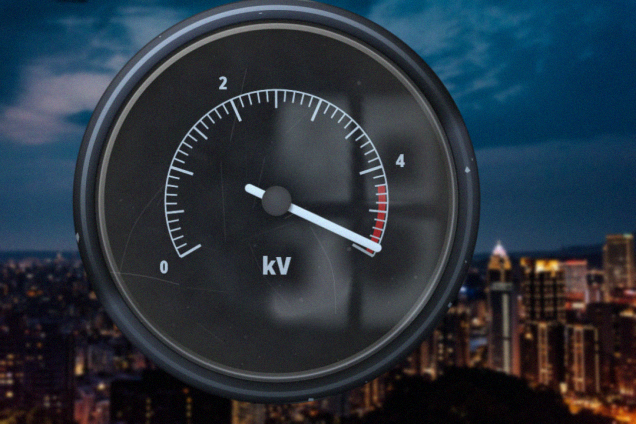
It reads 4.9,kV
